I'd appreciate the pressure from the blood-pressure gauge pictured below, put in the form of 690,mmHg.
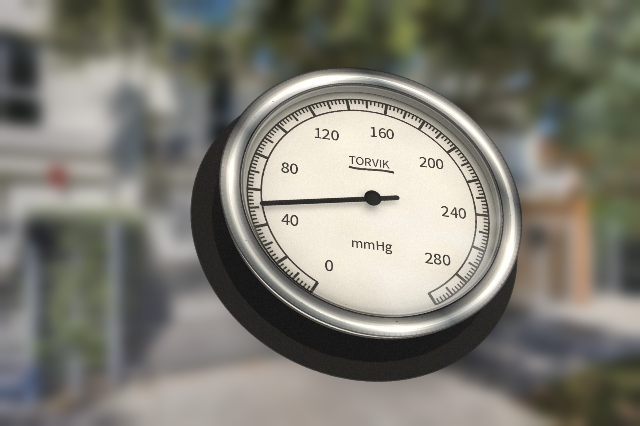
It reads 50,mmHg
